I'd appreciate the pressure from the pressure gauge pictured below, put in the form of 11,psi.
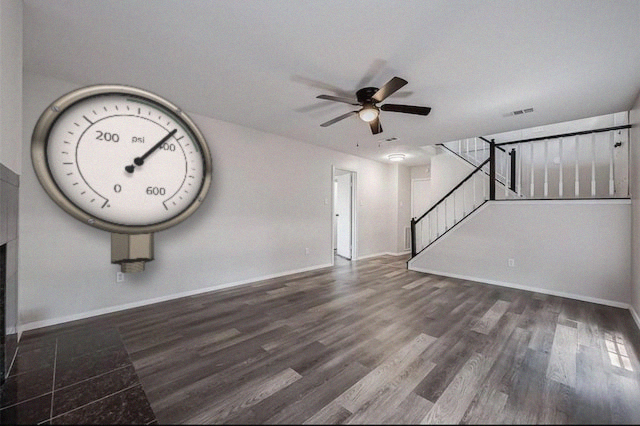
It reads 380,psi
